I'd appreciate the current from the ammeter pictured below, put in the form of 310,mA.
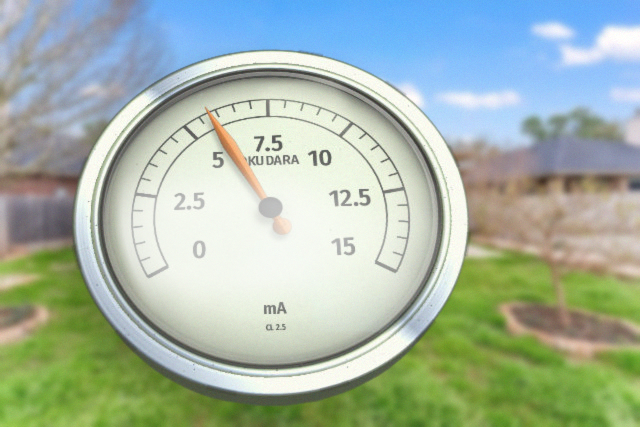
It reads 5.75,mA
